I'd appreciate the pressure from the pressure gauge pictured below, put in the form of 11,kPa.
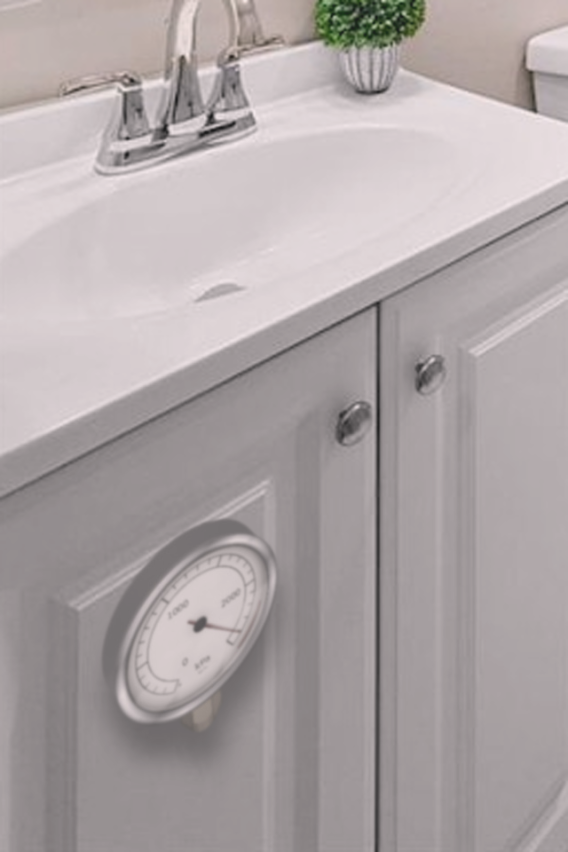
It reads 2400,kPa
